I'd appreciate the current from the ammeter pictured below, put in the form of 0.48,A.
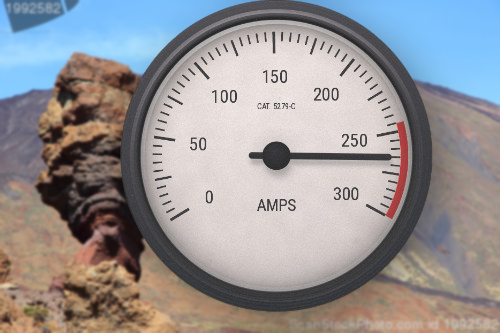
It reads 265,A
